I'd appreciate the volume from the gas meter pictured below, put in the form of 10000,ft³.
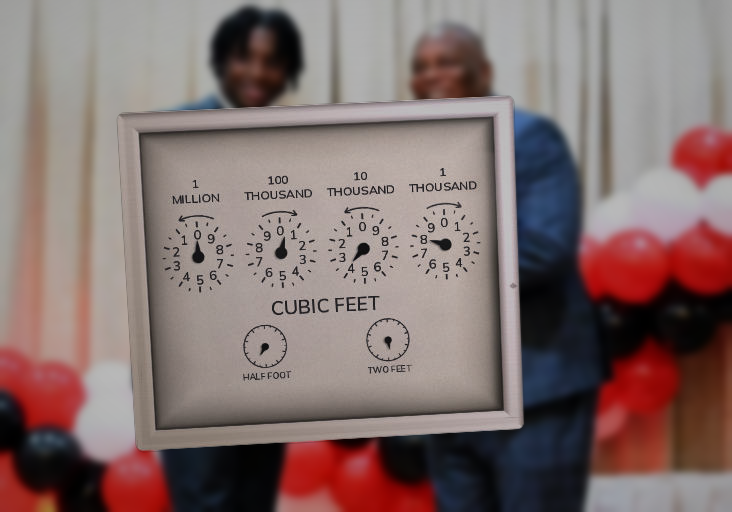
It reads 3800,ft³
